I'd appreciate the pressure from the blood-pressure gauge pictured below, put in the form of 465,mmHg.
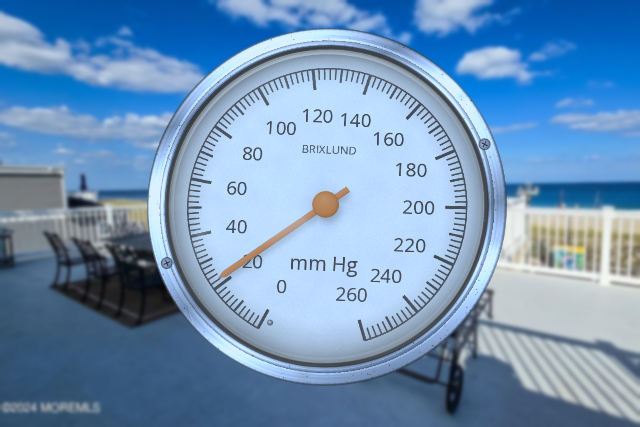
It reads 22,mmHg
